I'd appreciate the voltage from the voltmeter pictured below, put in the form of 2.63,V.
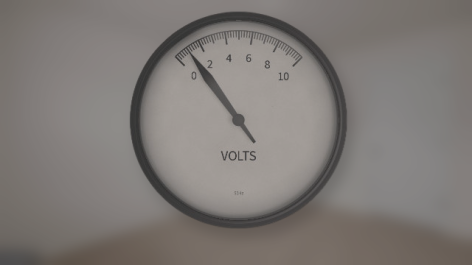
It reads 1,V
